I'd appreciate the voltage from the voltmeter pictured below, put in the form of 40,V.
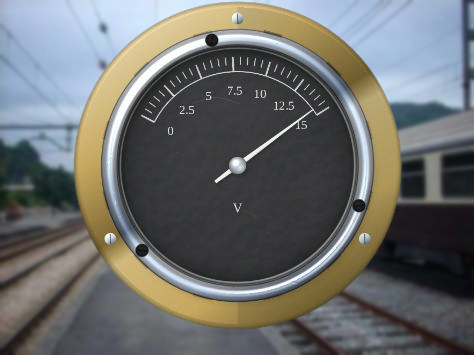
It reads 14.5,V
